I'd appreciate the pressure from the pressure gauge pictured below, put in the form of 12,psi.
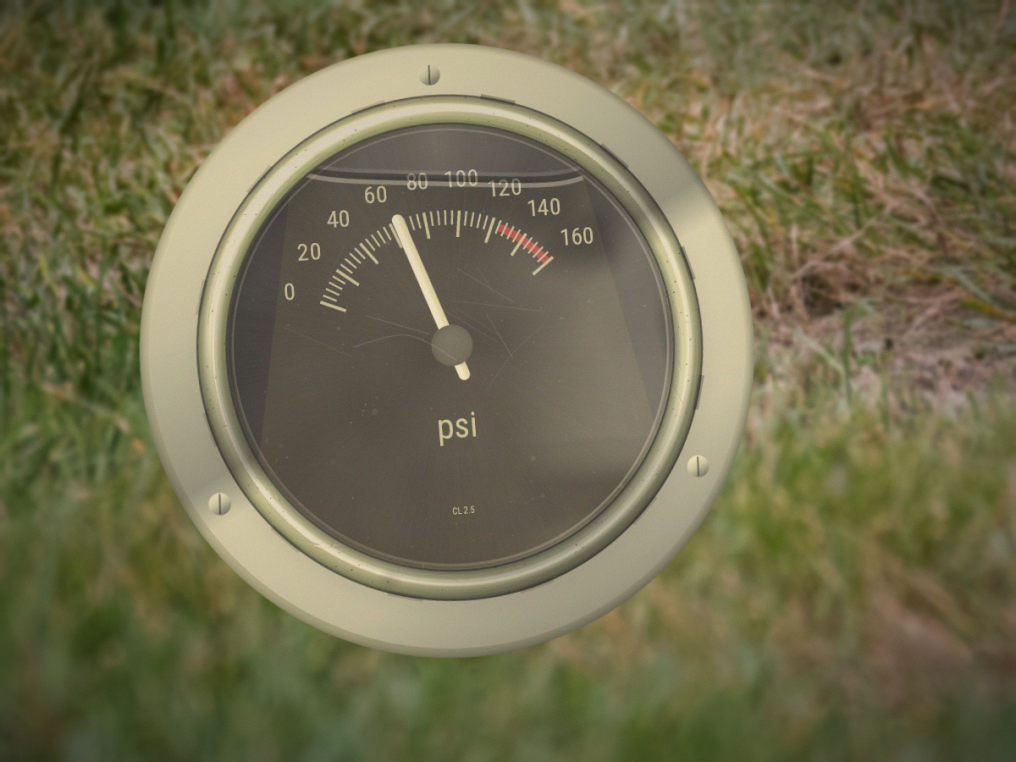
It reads 64,psi
